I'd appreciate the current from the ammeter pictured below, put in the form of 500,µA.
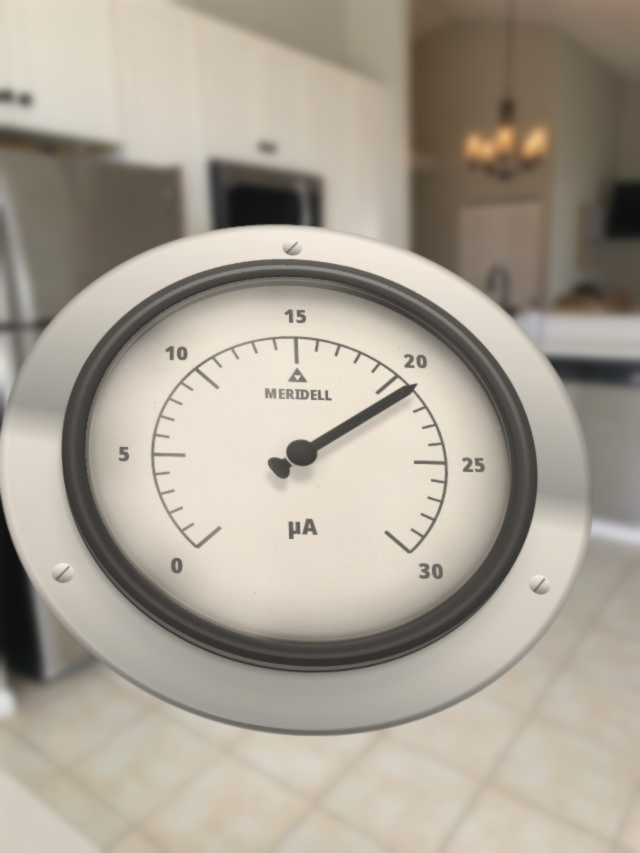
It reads 21,µA
